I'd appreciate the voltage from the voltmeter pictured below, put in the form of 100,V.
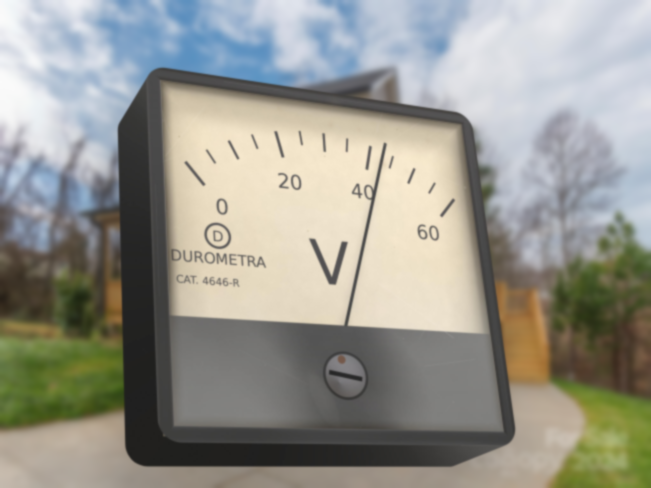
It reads 42.5,V
